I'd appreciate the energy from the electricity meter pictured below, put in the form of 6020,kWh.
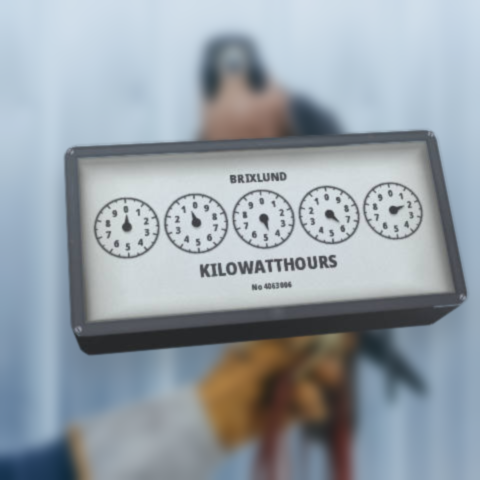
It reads 462,kWh
